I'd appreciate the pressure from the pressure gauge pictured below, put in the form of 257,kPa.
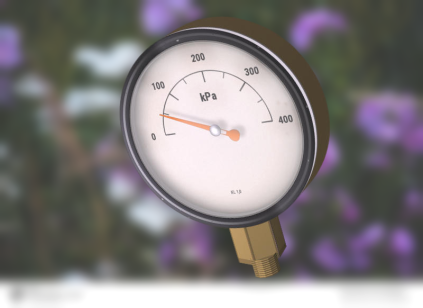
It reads 50,kPa
